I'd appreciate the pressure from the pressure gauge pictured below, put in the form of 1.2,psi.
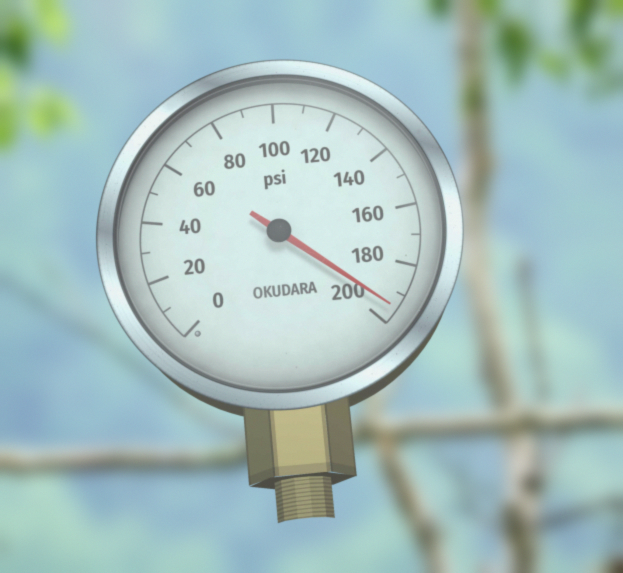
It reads 195,psi
